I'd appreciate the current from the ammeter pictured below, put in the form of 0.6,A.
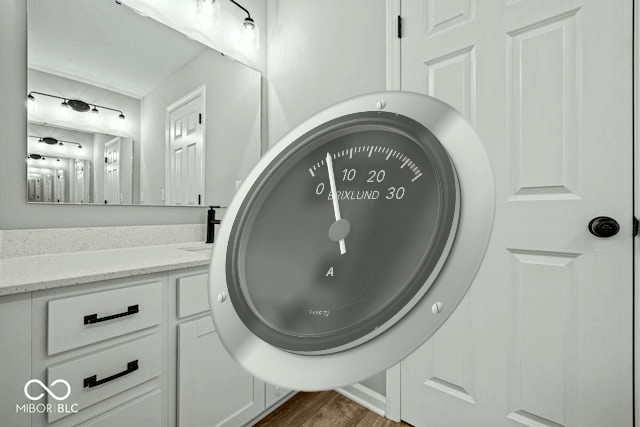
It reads 5,A
